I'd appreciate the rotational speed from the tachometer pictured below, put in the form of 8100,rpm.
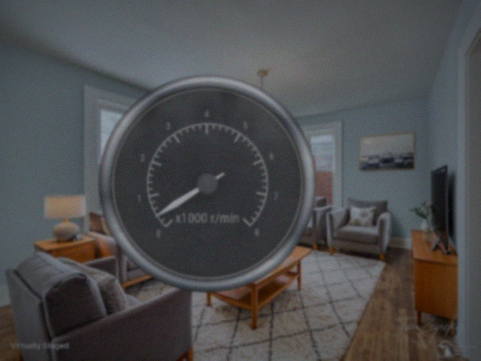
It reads 400,rpm
